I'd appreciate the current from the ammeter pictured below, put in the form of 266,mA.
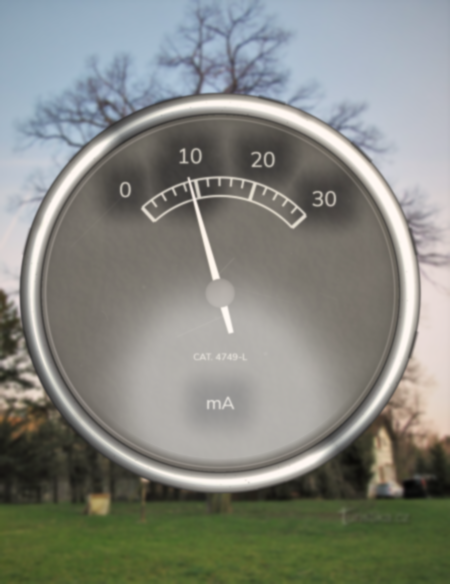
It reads 9,mA
